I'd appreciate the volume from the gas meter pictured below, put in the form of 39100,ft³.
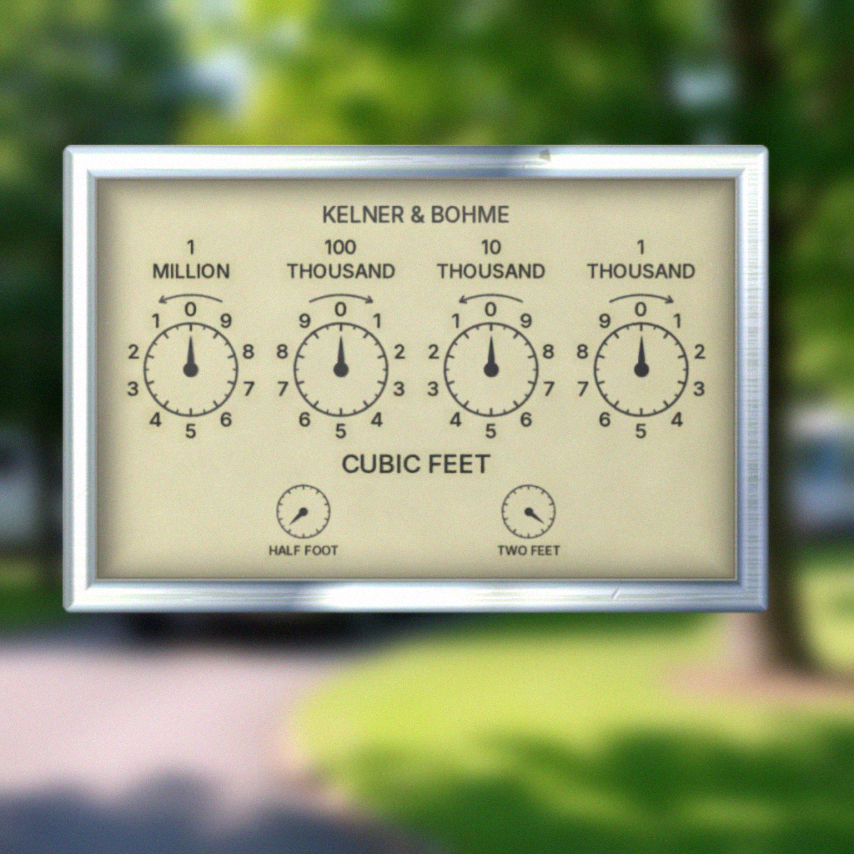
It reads 0,ft³
